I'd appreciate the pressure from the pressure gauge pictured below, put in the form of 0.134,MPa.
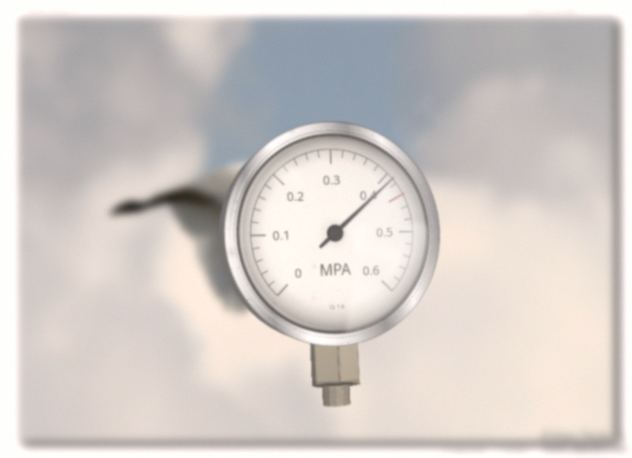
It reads 0.41,MPa
